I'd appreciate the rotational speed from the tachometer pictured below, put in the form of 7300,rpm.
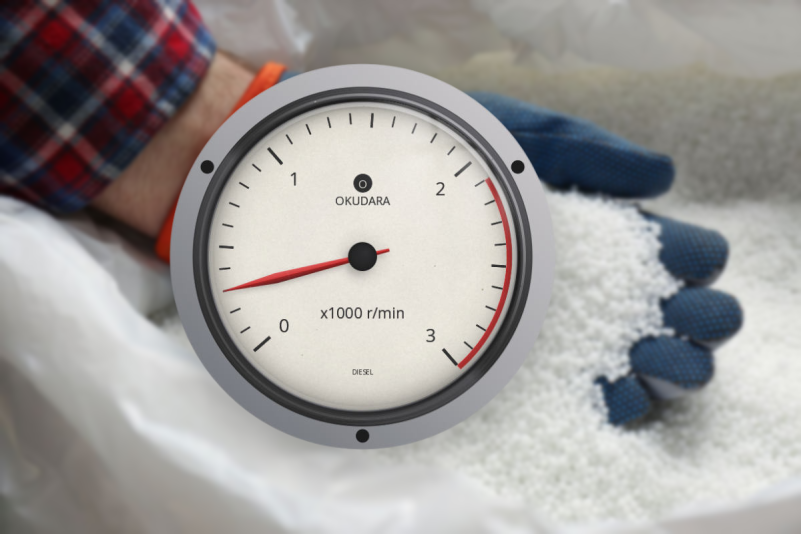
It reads 300,rpm
